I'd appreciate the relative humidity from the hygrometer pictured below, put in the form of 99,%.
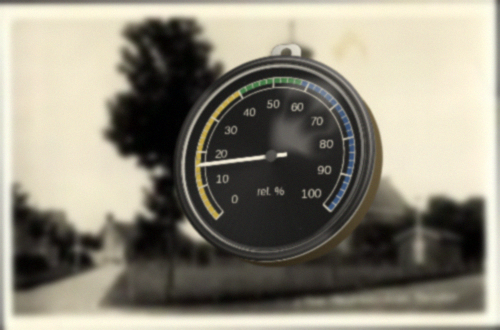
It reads 16,%
